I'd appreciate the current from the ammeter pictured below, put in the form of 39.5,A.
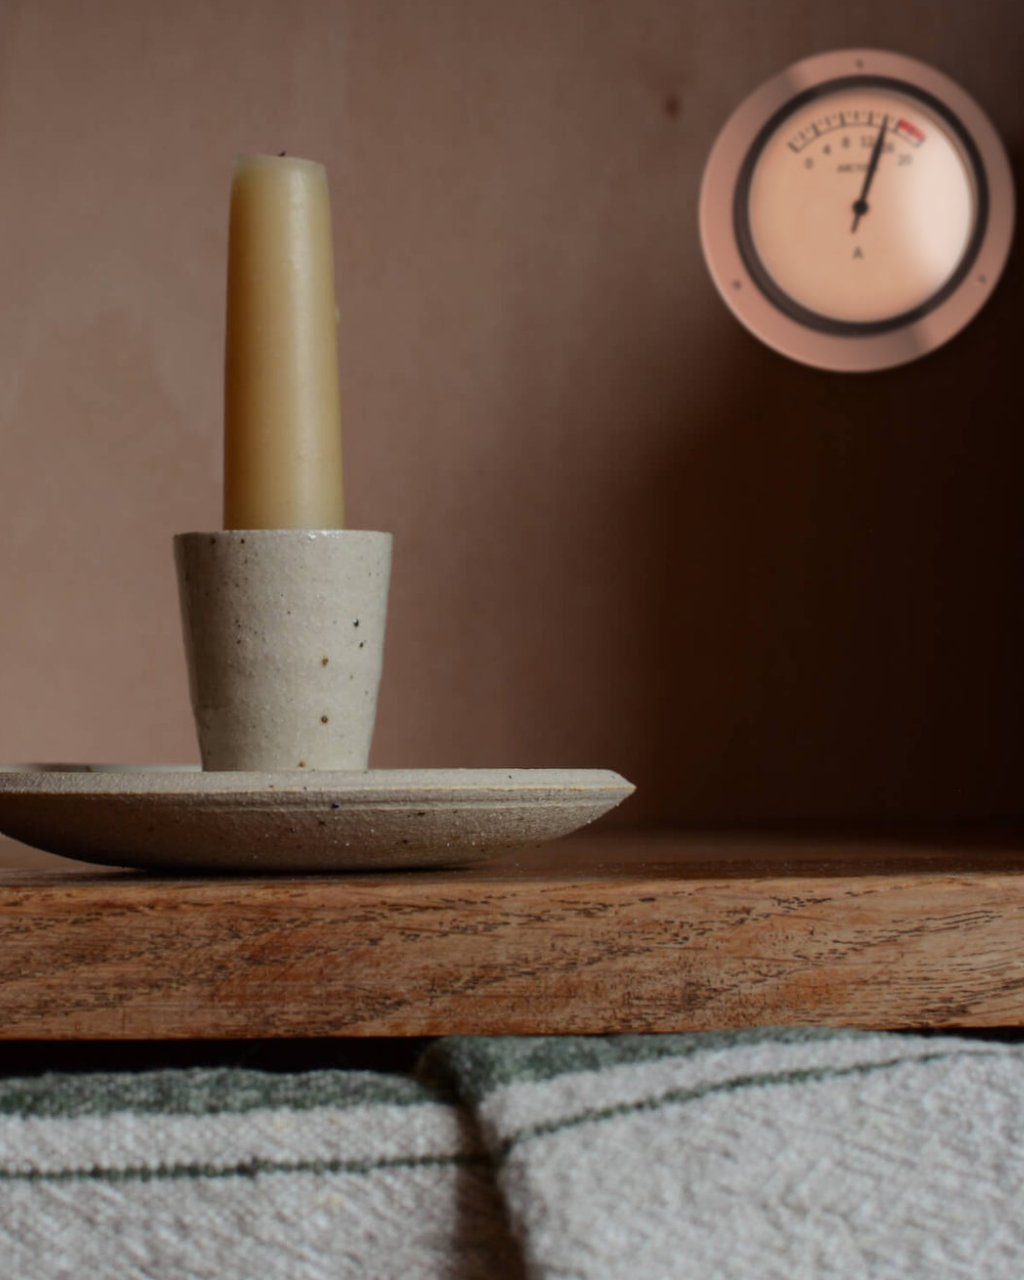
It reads 14,A
